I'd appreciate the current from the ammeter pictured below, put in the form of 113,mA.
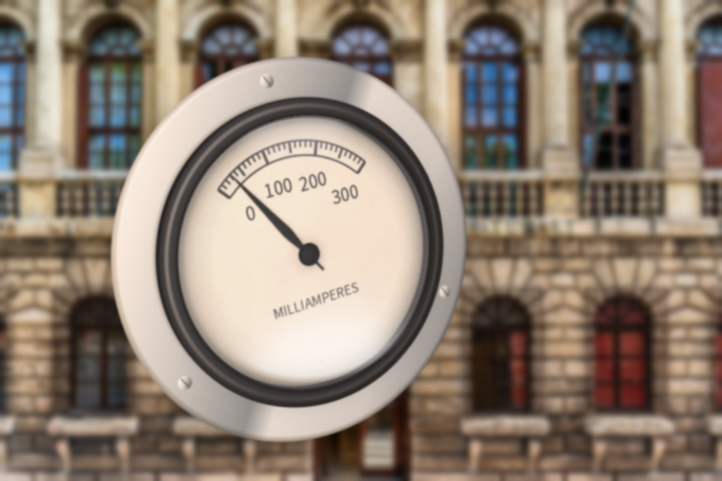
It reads 30,mA
